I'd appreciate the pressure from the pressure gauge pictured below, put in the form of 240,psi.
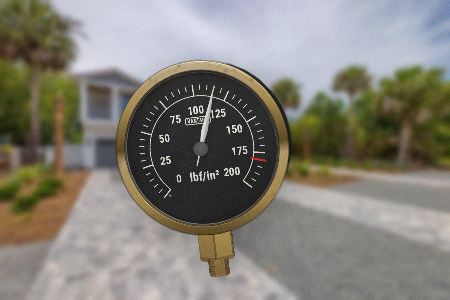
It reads 115,psi
